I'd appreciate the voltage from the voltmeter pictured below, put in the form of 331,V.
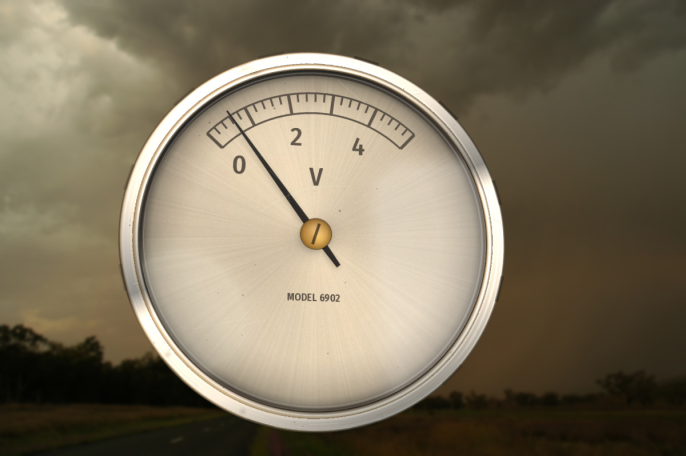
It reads 0.6,V
